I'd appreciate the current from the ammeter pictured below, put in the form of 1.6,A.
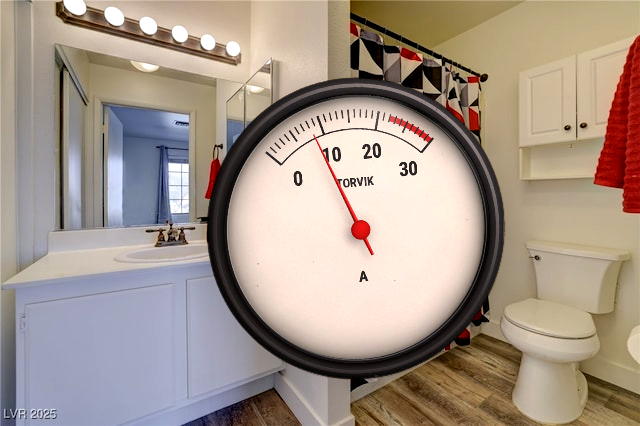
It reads 8,A
